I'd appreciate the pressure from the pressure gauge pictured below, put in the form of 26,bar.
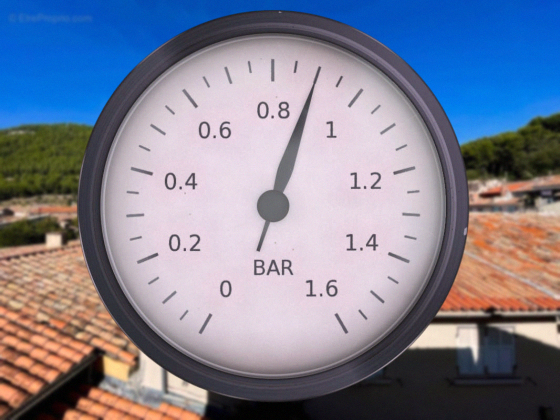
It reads 0.9,bar
